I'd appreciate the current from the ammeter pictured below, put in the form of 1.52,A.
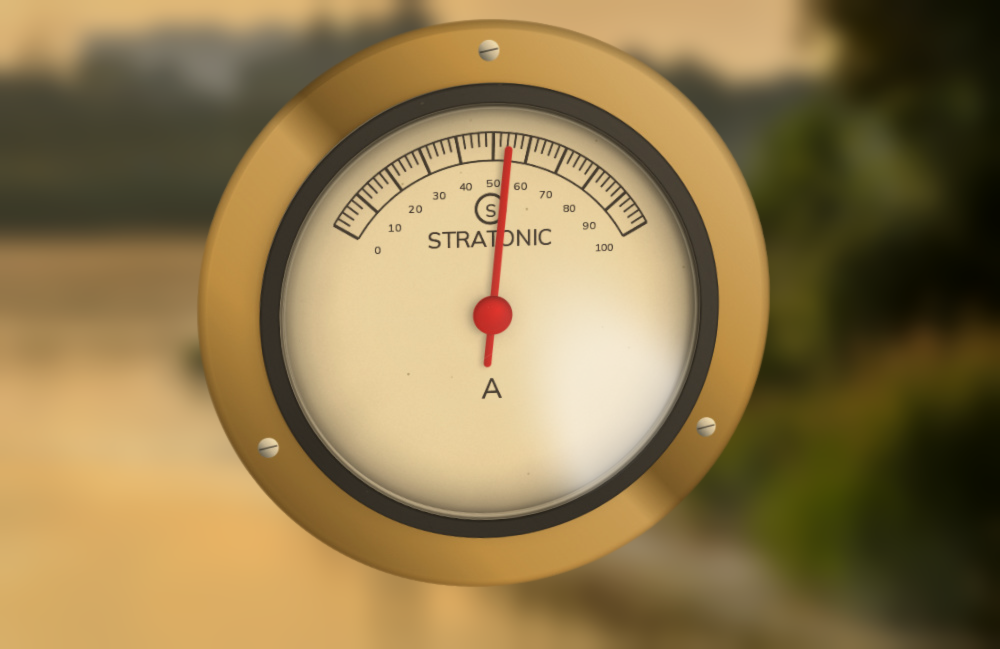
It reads 54,A
